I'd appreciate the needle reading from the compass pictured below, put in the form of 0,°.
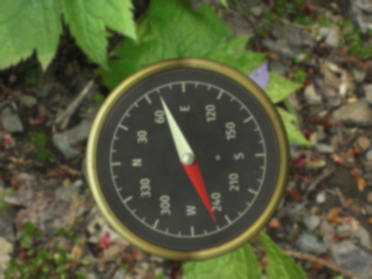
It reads 250,°
